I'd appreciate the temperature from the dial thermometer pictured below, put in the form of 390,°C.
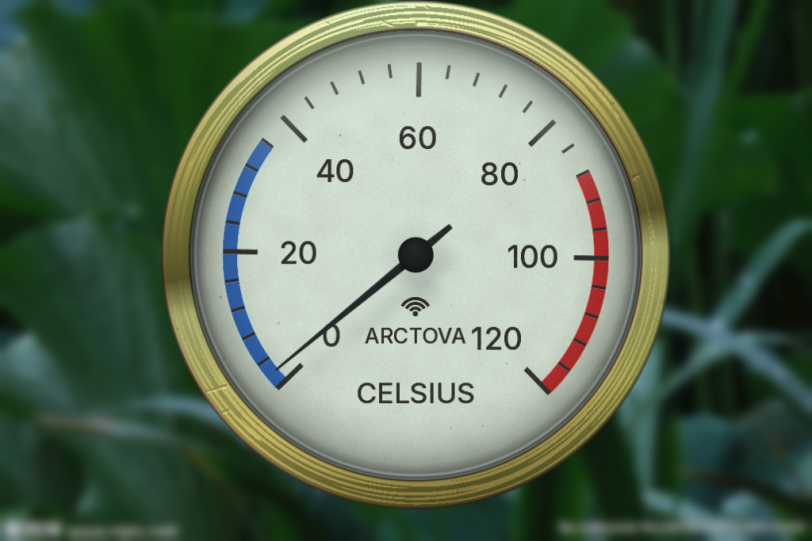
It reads 2,°C
